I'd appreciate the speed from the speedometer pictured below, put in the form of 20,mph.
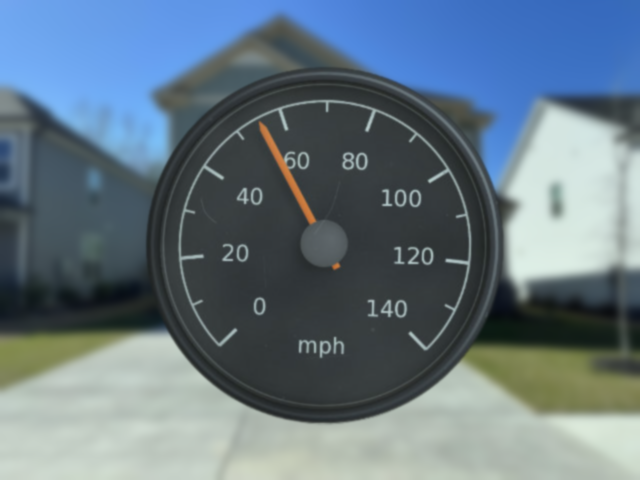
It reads 55,mph
